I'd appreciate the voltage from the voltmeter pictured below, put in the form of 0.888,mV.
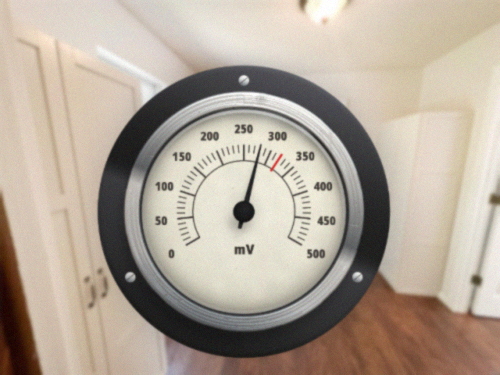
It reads 280,mV
